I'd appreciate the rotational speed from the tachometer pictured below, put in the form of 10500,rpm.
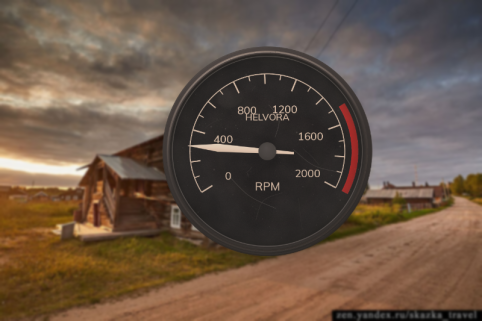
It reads 300,rpm
